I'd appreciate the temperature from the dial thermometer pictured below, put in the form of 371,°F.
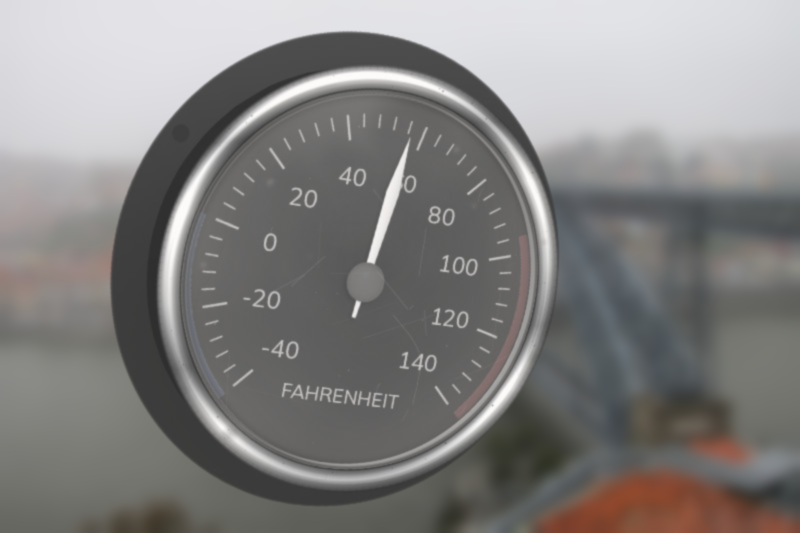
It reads 56,°F
